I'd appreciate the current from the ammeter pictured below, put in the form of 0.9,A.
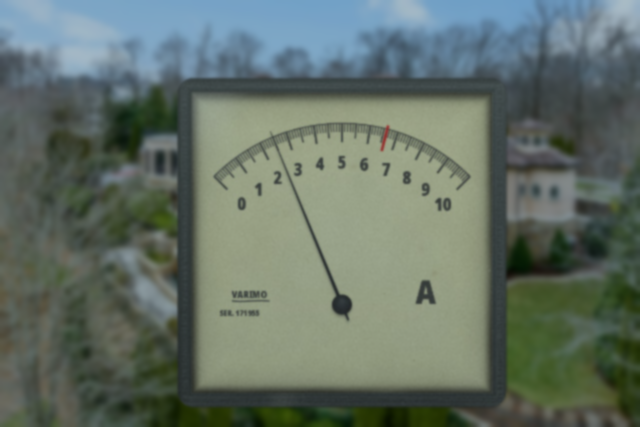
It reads 2.5,A
